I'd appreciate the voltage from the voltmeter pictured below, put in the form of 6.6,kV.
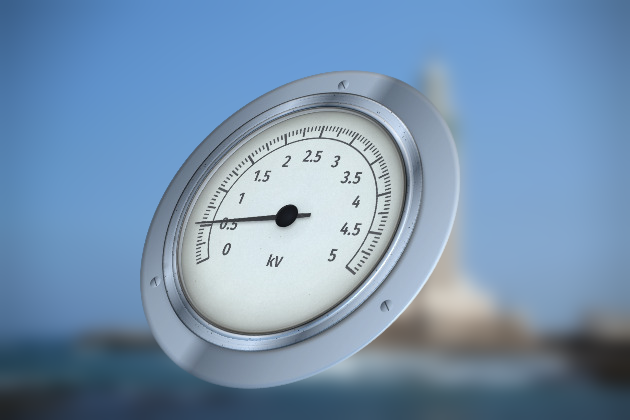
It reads 0.5,kV
